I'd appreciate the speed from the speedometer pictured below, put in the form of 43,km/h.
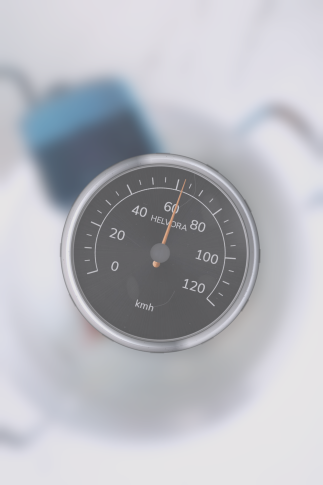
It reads 62.5,km/h
